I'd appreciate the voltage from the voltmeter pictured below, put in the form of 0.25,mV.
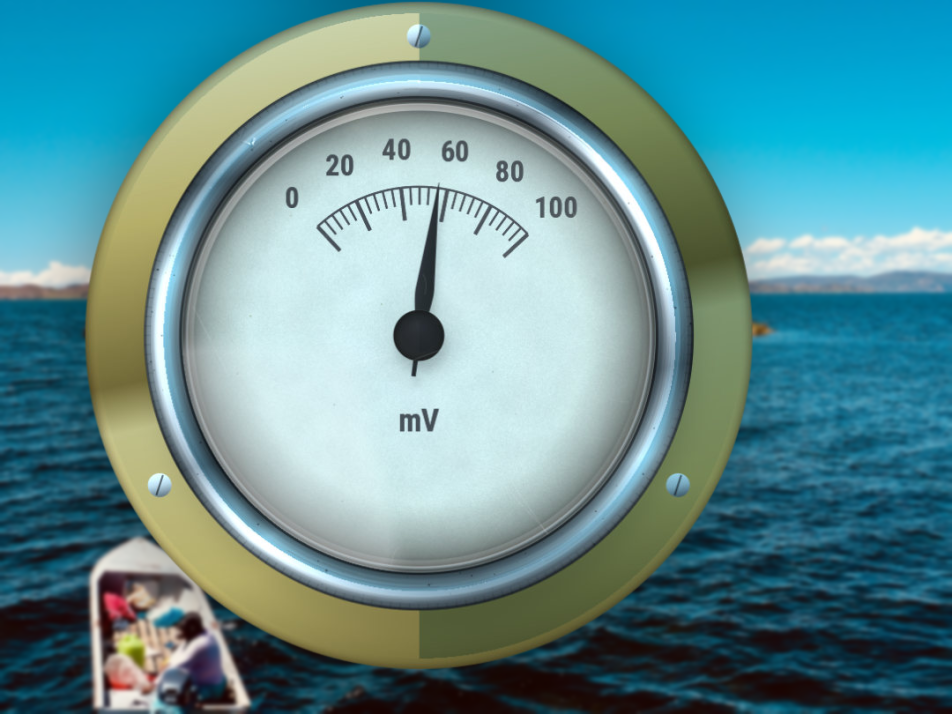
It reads 56,mV
